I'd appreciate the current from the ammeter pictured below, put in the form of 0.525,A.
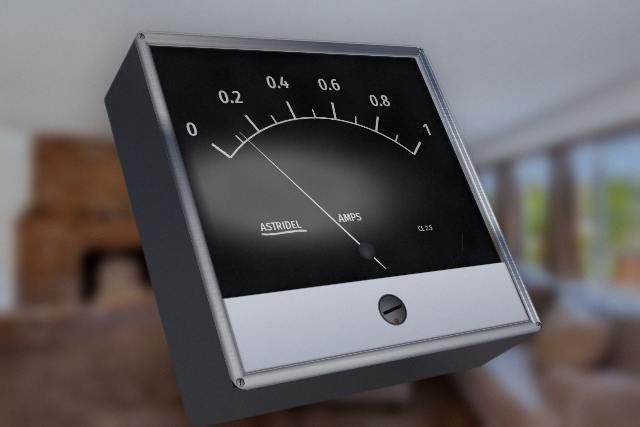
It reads 0.1,A
